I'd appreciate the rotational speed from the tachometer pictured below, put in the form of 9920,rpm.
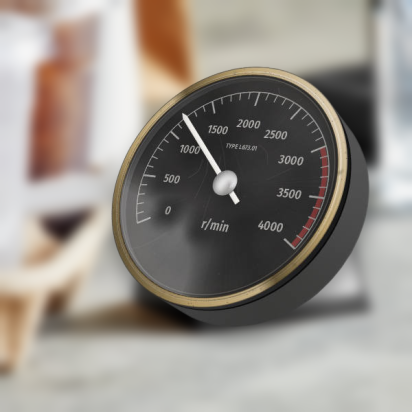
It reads 1200,rpm
